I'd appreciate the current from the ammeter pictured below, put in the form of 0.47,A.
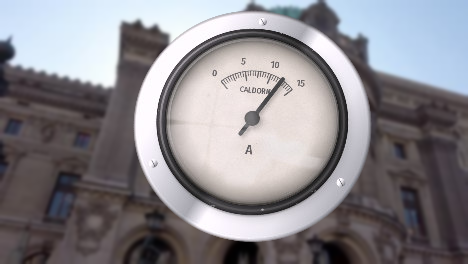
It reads 12.5,A
